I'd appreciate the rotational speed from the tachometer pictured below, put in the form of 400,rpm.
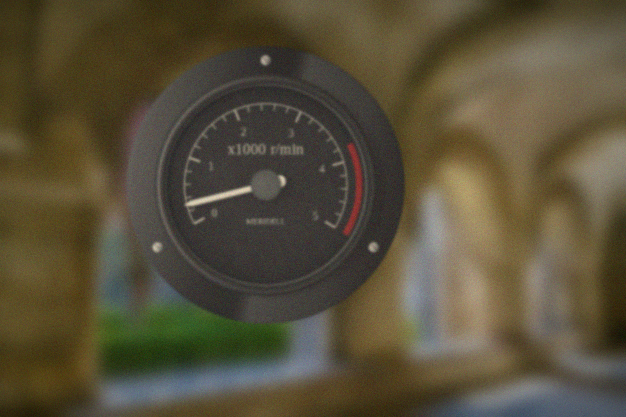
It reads 300,rpm
